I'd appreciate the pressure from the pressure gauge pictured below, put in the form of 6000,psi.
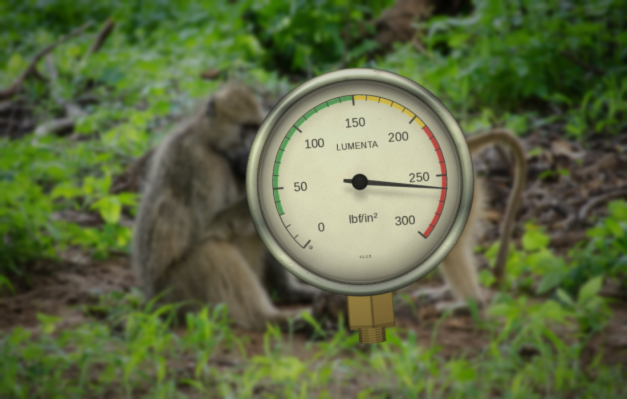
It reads 260,psi
